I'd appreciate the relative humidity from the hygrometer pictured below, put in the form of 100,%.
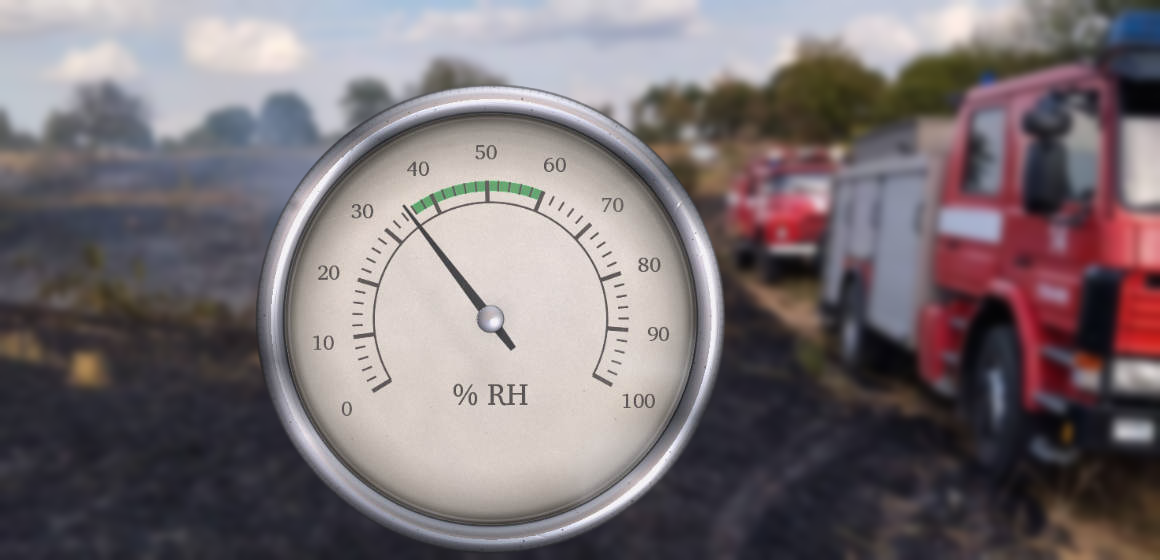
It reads 35,%
